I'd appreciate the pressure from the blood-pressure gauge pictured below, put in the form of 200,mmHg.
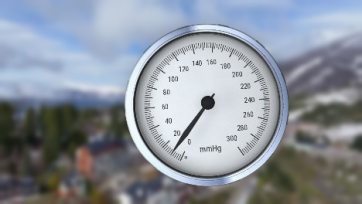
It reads 10,mmHg
